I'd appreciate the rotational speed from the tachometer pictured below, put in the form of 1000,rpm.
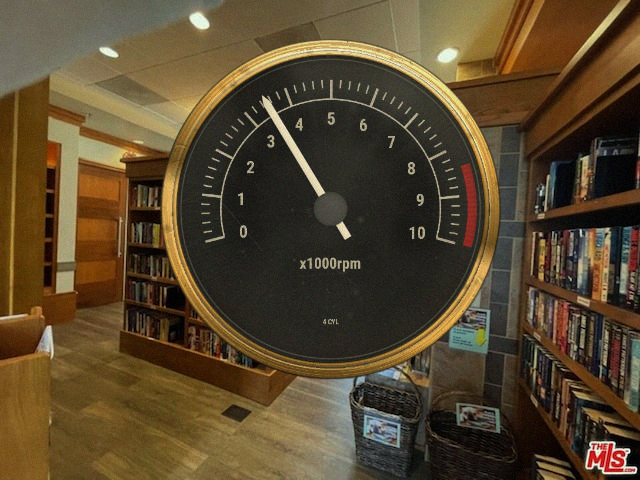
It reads 3500,rpm
